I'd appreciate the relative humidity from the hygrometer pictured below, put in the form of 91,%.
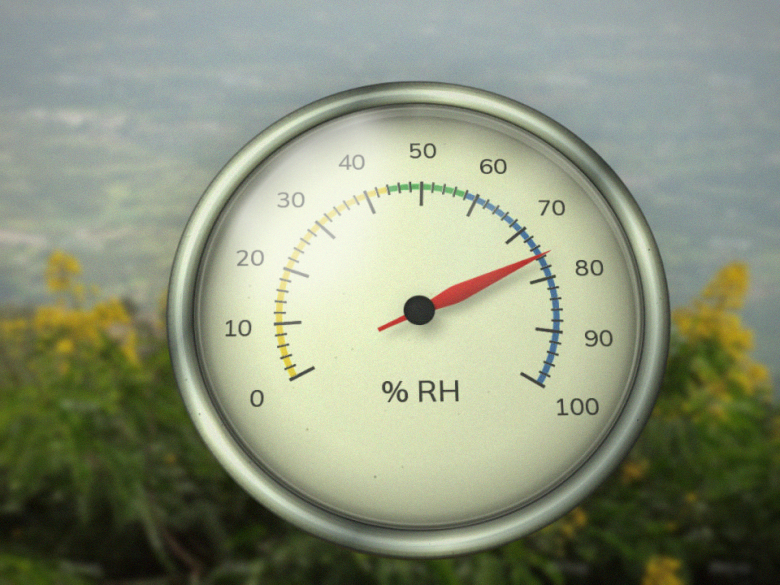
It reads 76,%
